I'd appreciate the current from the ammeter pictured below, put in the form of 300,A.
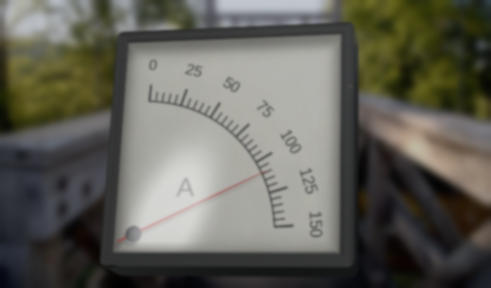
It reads 110,A
